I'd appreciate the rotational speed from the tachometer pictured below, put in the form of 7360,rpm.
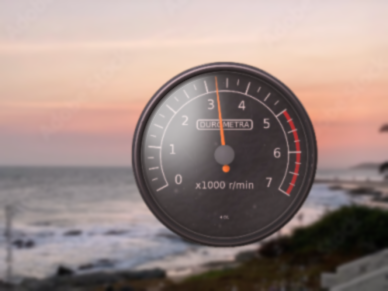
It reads 3250,rpm
